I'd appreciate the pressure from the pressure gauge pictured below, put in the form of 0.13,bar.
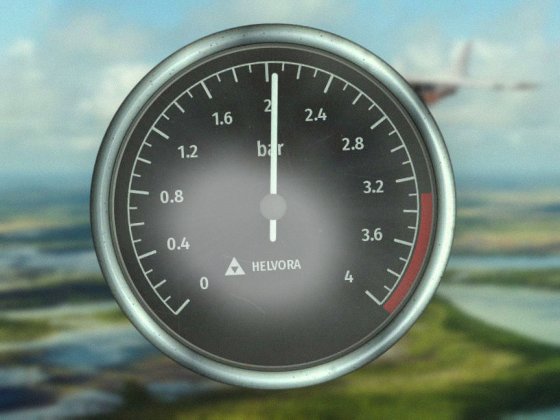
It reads 2.05,bar
